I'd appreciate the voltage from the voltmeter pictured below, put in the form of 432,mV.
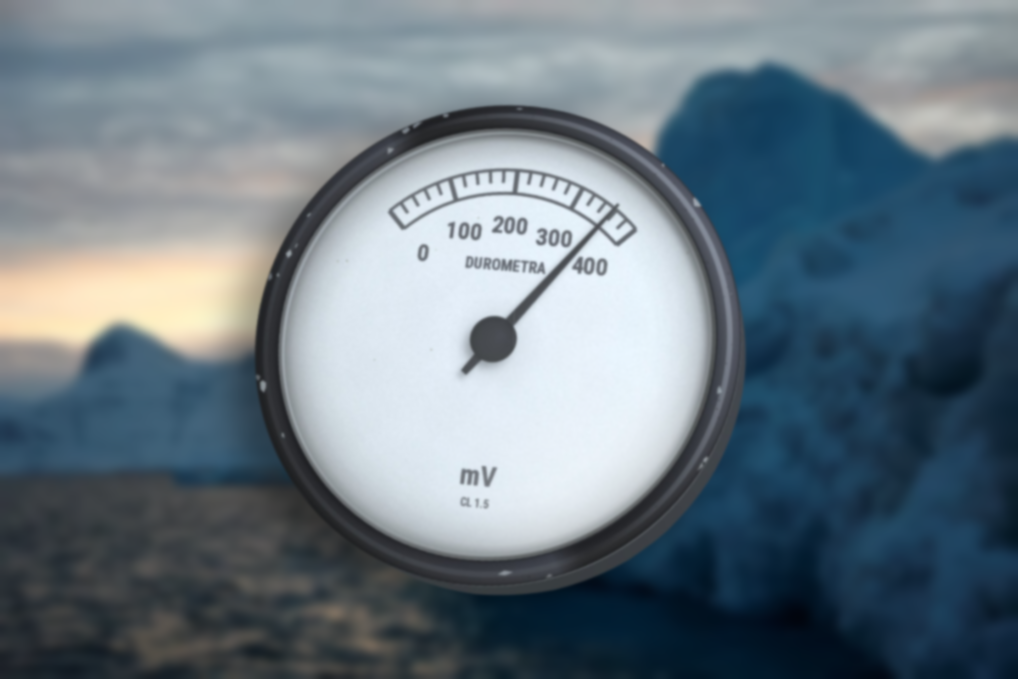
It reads 360,mV
